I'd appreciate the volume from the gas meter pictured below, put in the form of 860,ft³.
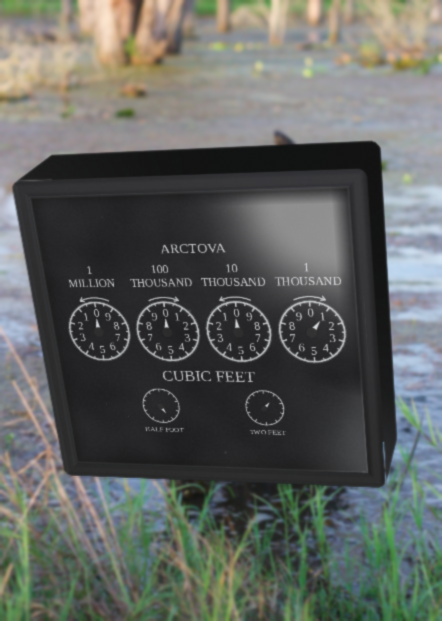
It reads 100,ft³
